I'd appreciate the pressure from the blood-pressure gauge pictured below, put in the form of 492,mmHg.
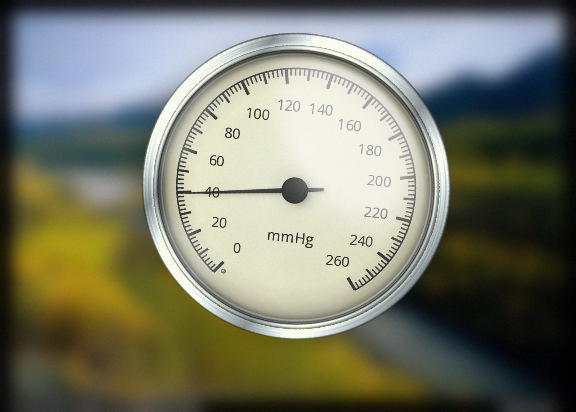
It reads 40,mmHg
